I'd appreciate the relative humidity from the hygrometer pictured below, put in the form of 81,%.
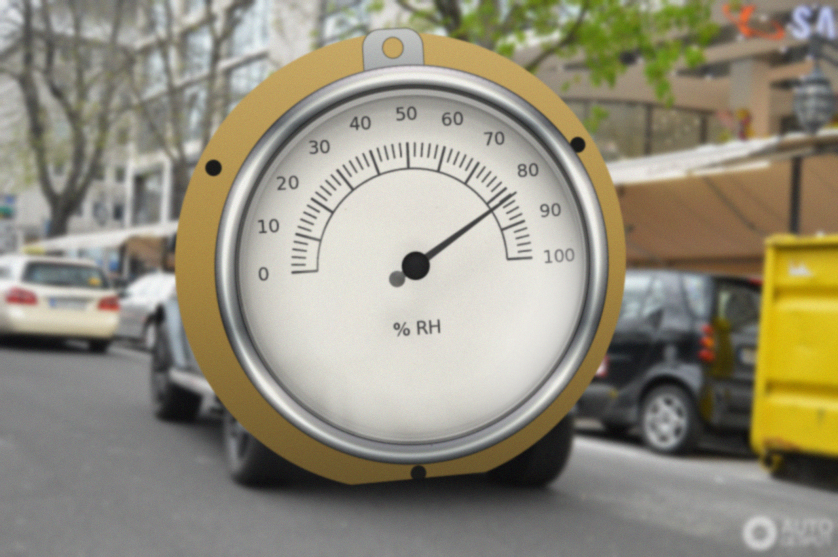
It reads 82,%
